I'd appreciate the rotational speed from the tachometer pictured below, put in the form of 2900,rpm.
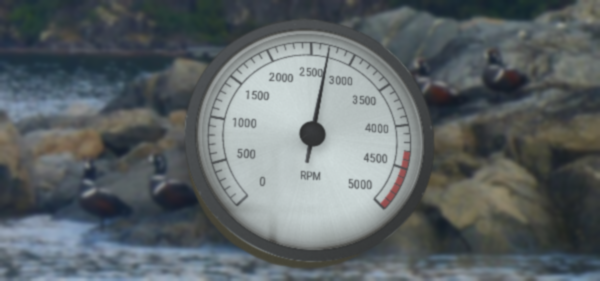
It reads 2700,rpm
